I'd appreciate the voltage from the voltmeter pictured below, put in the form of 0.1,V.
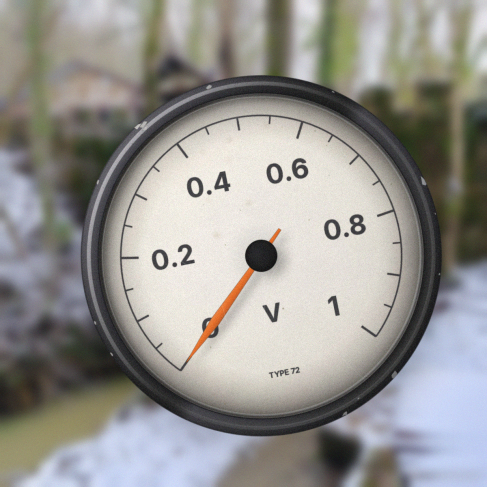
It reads 0,V
